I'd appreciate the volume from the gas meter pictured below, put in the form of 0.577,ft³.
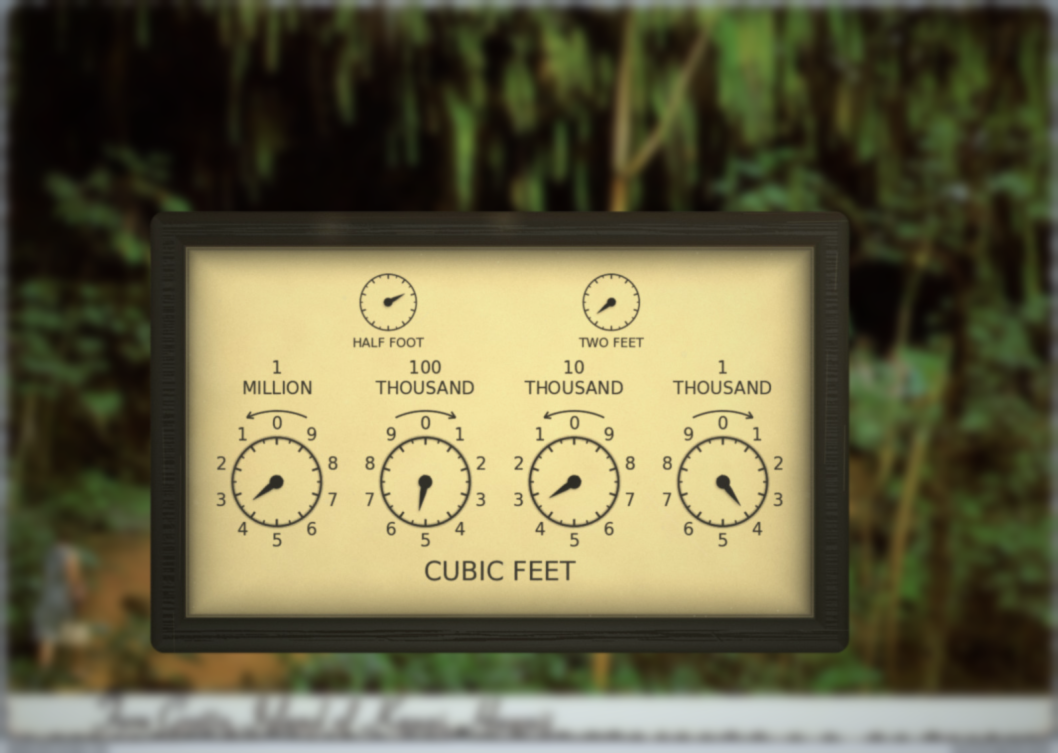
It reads 353400,ft³
